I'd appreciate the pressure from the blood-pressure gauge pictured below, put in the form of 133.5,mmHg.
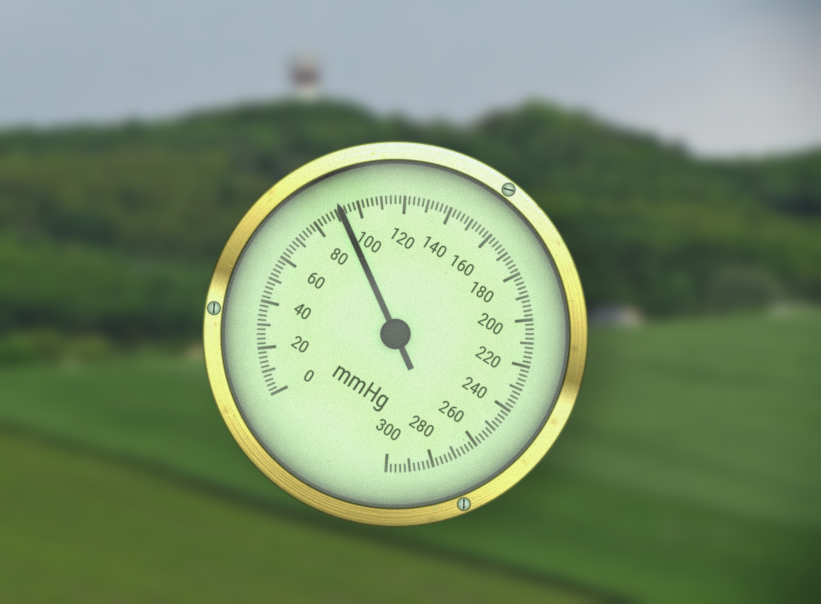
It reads 92,mmHg
